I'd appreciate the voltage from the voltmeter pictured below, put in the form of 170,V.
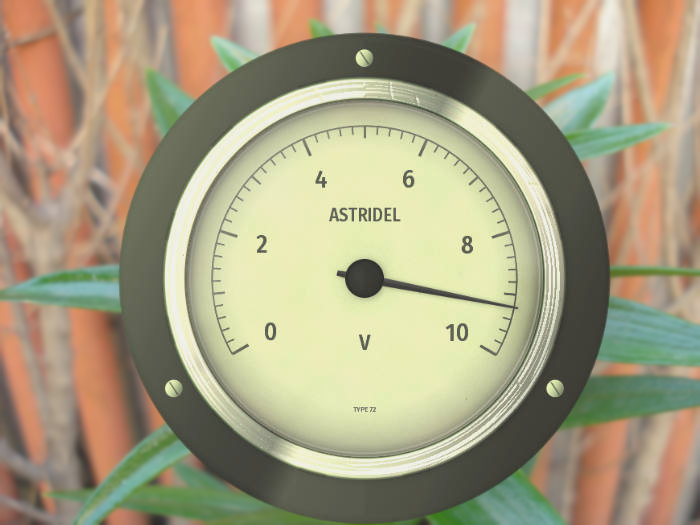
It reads 9.2,V
